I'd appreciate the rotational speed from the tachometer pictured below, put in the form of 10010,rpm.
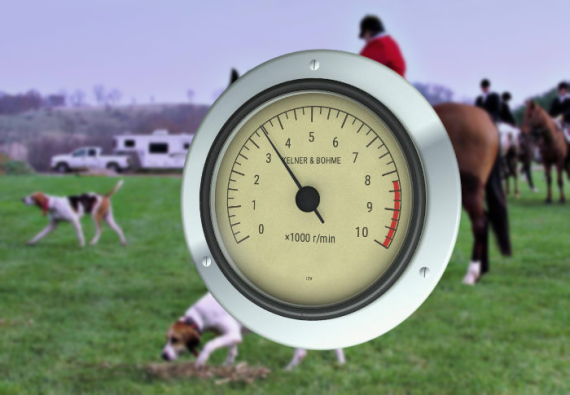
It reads 3500,rpm
